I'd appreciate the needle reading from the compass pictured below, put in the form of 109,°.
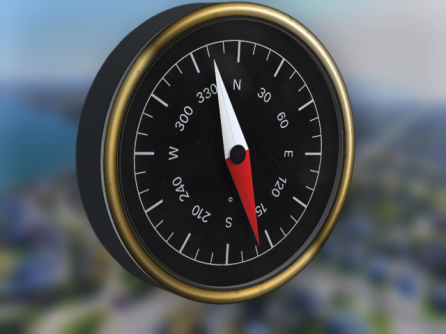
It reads 160,°
